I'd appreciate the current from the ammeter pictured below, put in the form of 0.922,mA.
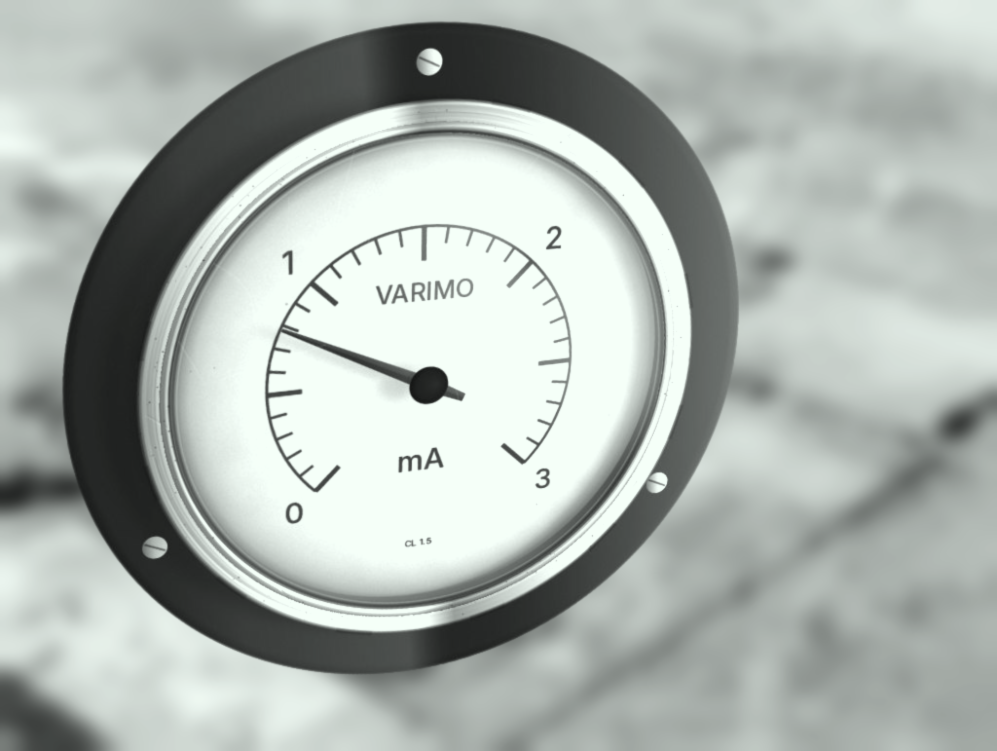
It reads 0.8,mA
